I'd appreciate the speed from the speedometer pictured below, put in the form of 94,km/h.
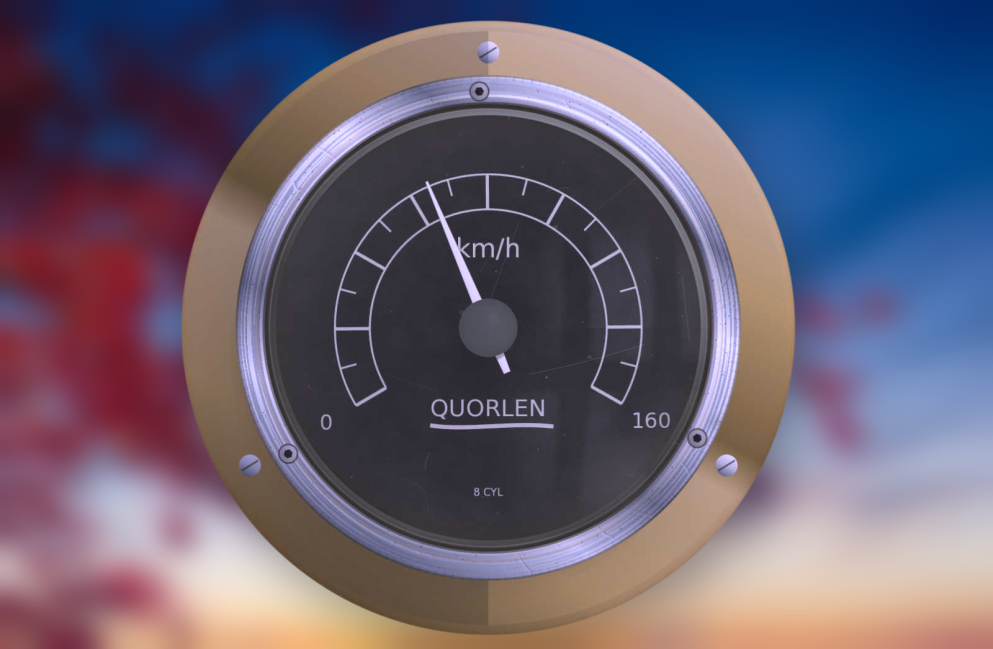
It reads 65,km/h
